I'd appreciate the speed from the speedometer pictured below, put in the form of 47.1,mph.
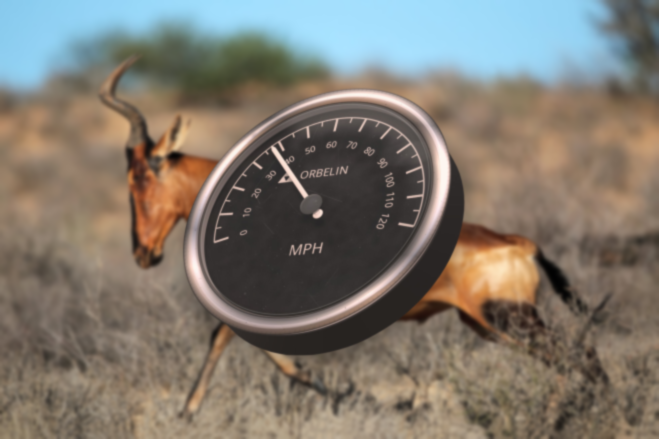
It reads 37.5,mph
